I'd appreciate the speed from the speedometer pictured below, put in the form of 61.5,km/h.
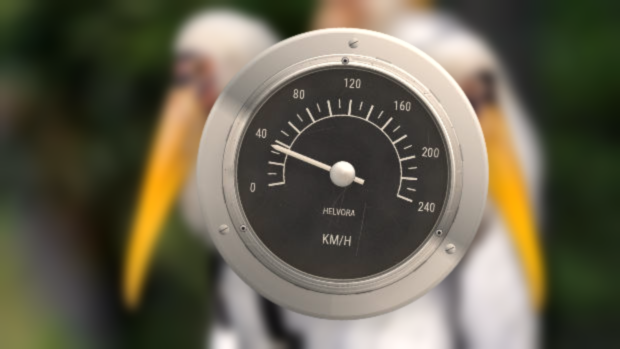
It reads 35,km/h
